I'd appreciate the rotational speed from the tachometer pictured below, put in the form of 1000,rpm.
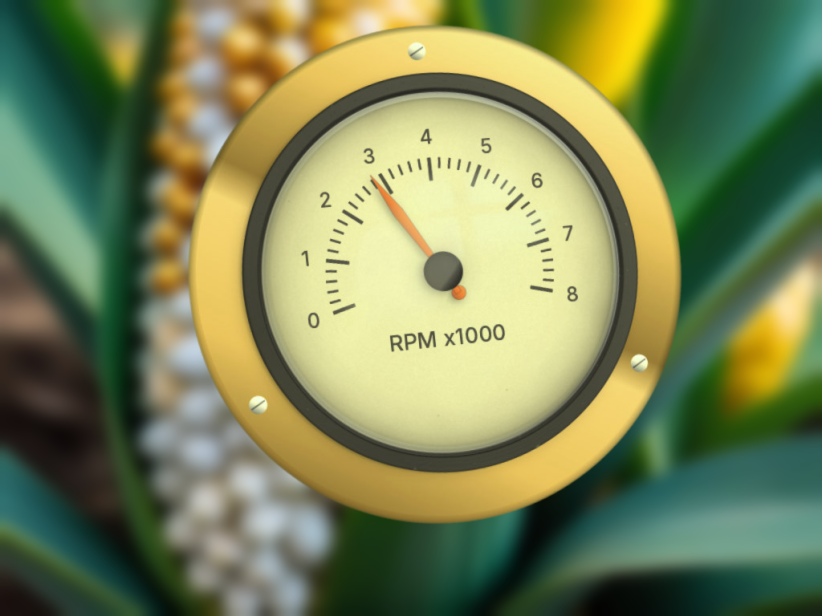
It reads 2800,rpm
